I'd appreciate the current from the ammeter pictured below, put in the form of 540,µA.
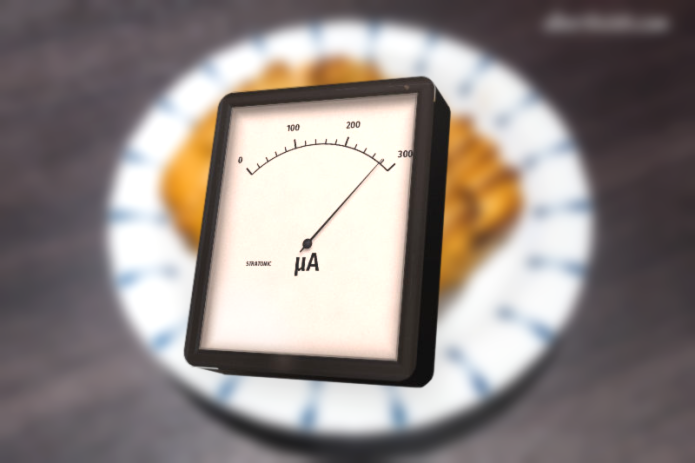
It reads 280,µA
